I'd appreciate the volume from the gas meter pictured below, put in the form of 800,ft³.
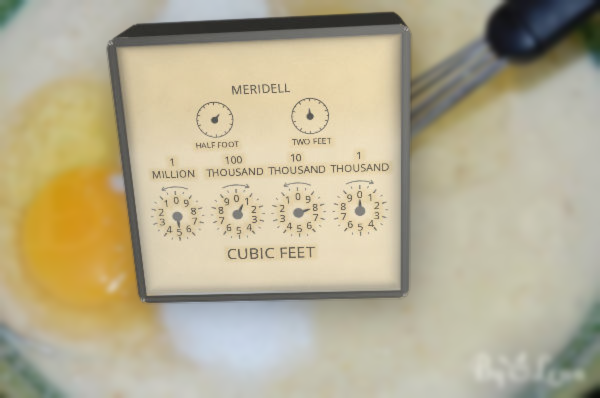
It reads 508000,ft³
